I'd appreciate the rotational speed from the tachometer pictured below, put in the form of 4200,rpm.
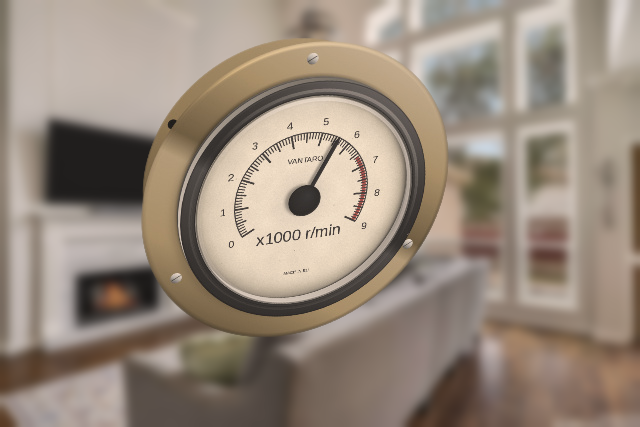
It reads 5500,rpm
